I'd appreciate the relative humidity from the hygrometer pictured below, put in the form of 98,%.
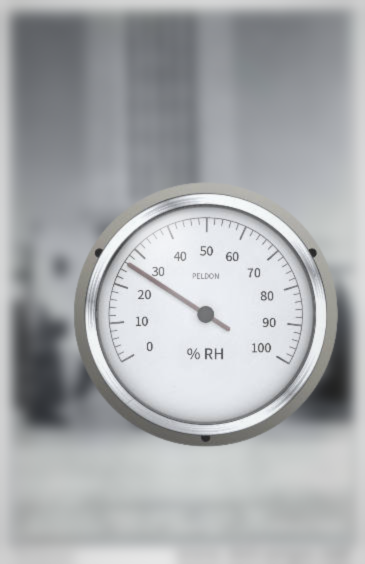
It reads 26,%
